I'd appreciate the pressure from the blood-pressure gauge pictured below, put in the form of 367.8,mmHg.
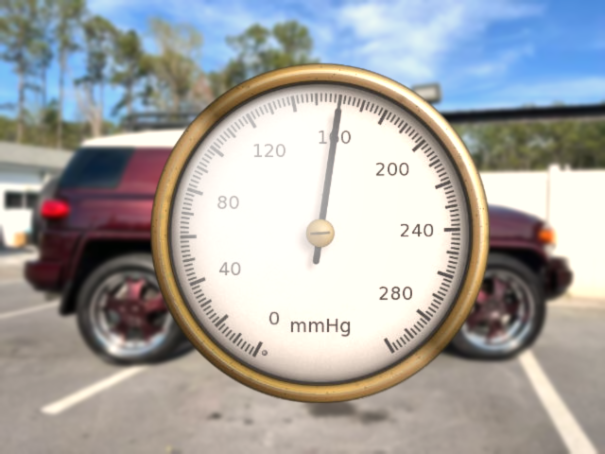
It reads 160,mmHg
